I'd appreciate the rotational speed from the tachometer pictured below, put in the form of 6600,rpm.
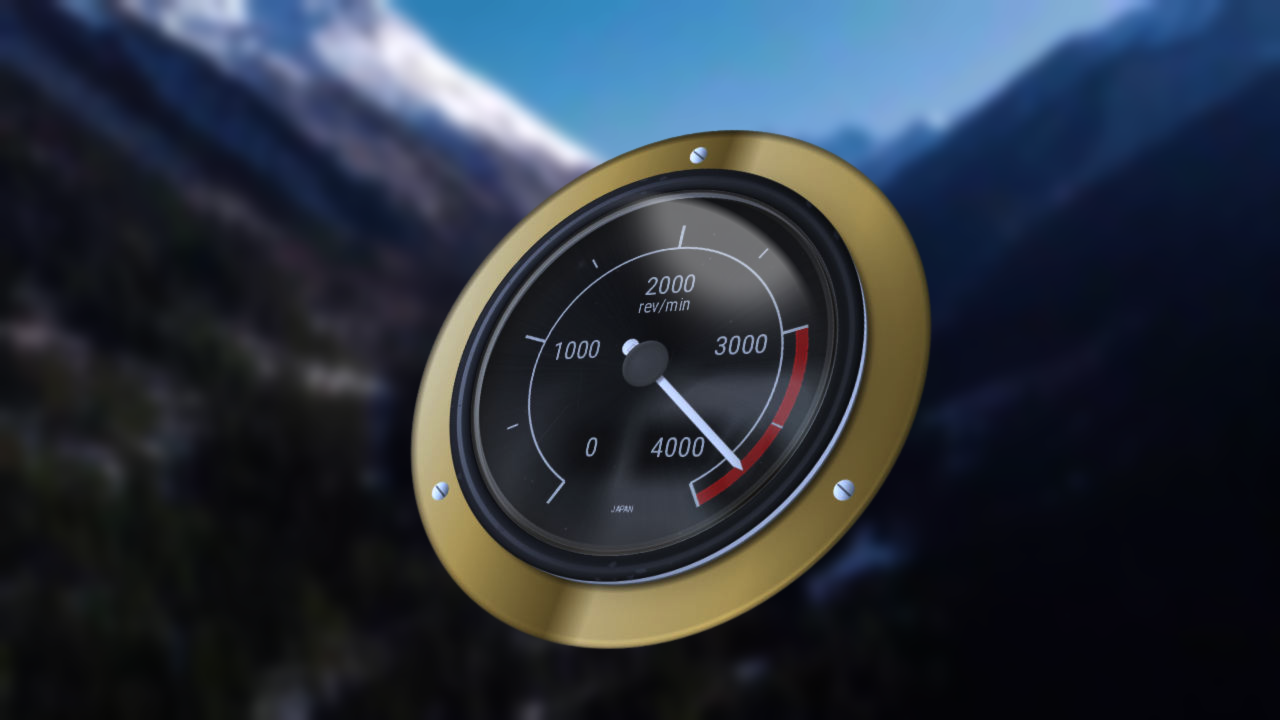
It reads 3750,rpm
